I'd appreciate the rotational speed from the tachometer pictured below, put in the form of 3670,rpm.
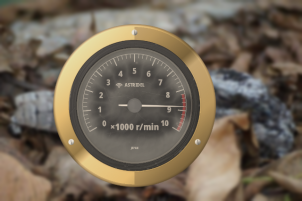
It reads 8800,rpm
